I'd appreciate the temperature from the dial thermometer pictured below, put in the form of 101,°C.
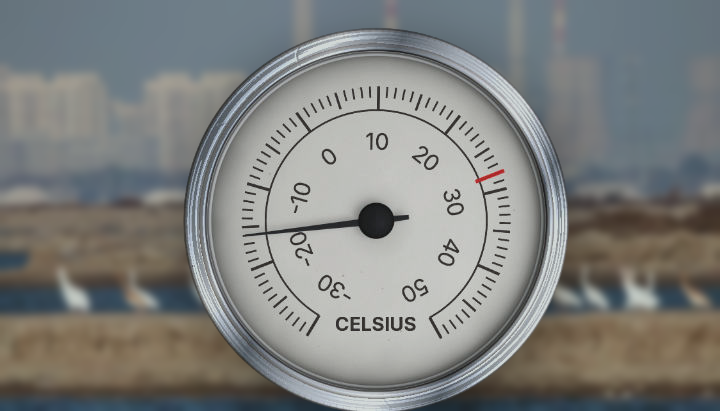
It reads -16,°C
